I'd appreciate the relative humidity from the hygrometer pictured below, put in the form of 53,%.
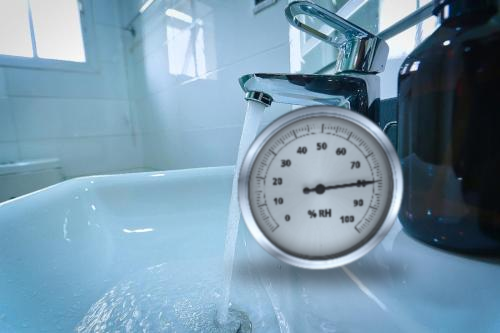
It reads 80,%
